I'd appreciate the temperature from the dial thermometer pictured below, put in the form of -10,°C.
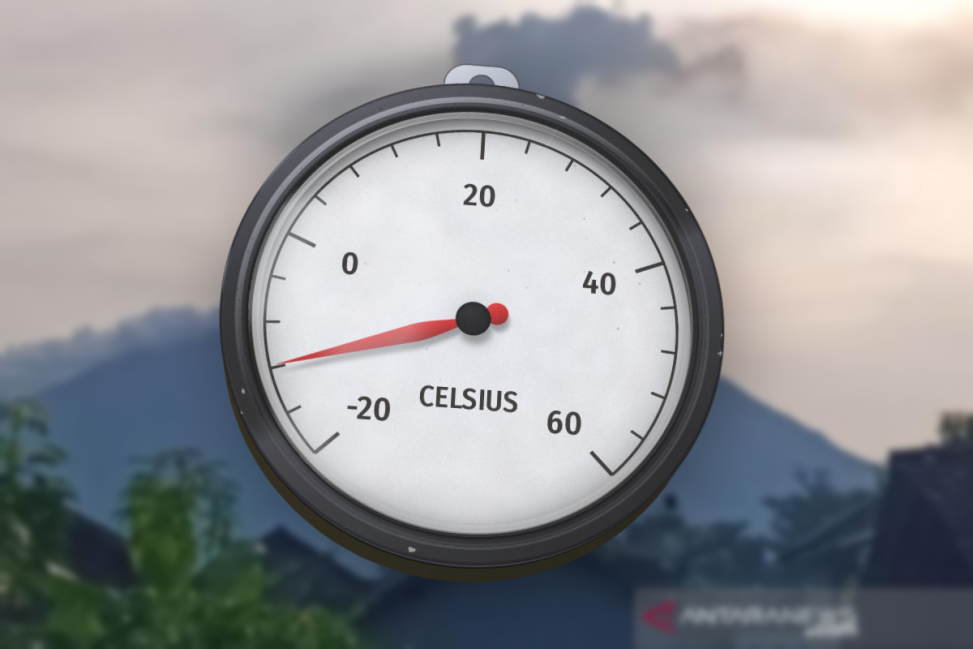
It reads -12,°C
